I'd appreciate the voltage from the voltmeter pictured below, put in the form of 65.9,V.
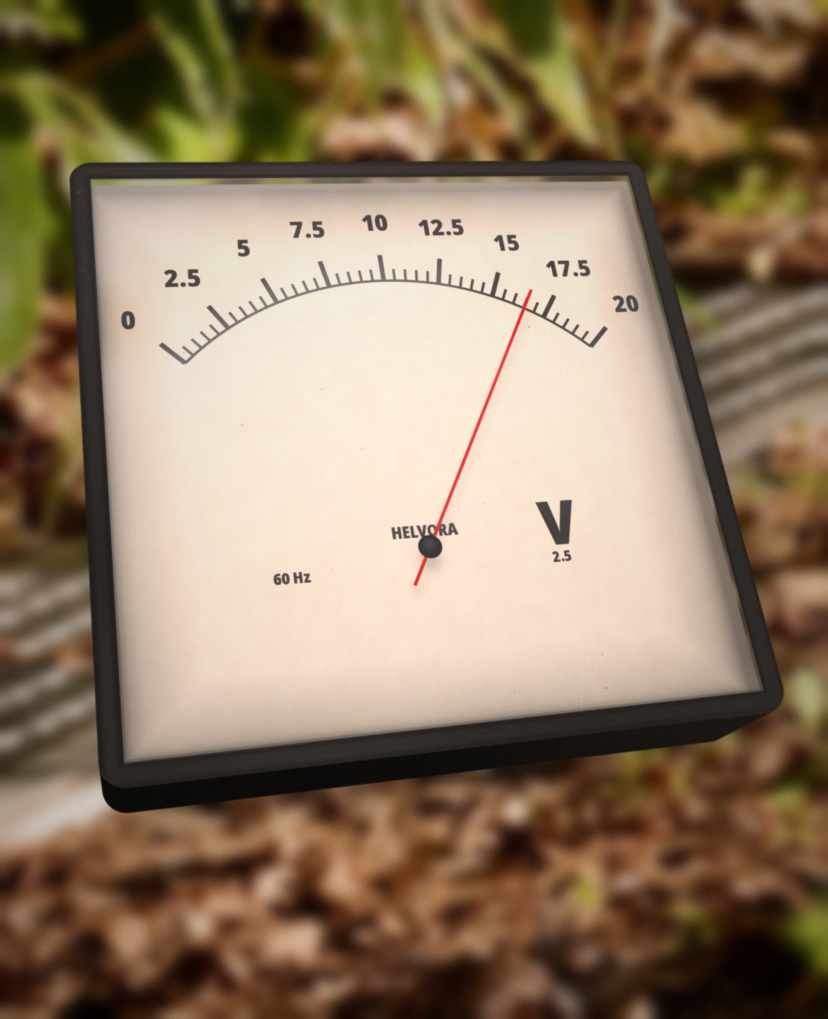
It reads 16.5,V
